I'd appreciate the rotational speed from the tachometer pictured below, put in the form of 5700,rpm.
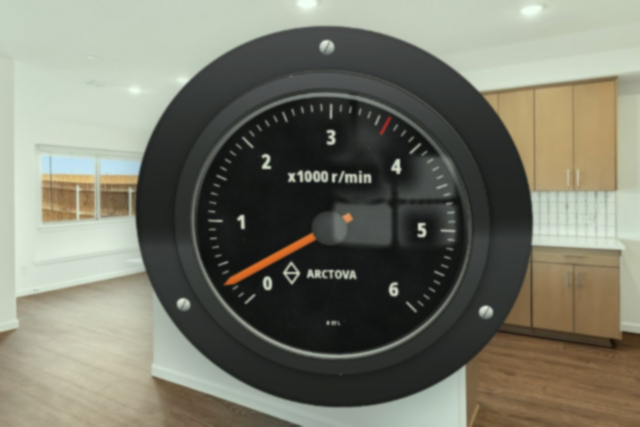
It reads 300,rpm
